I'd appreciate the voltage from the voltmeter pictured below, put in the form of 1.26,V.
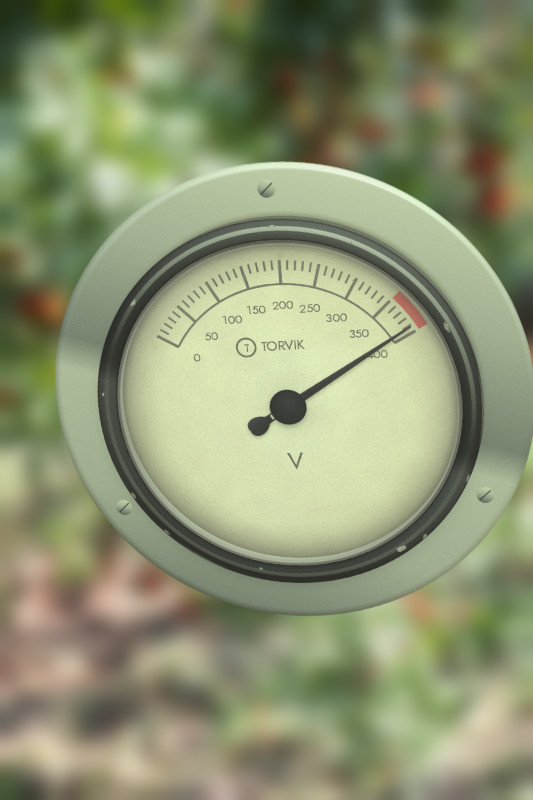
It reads 390,V
